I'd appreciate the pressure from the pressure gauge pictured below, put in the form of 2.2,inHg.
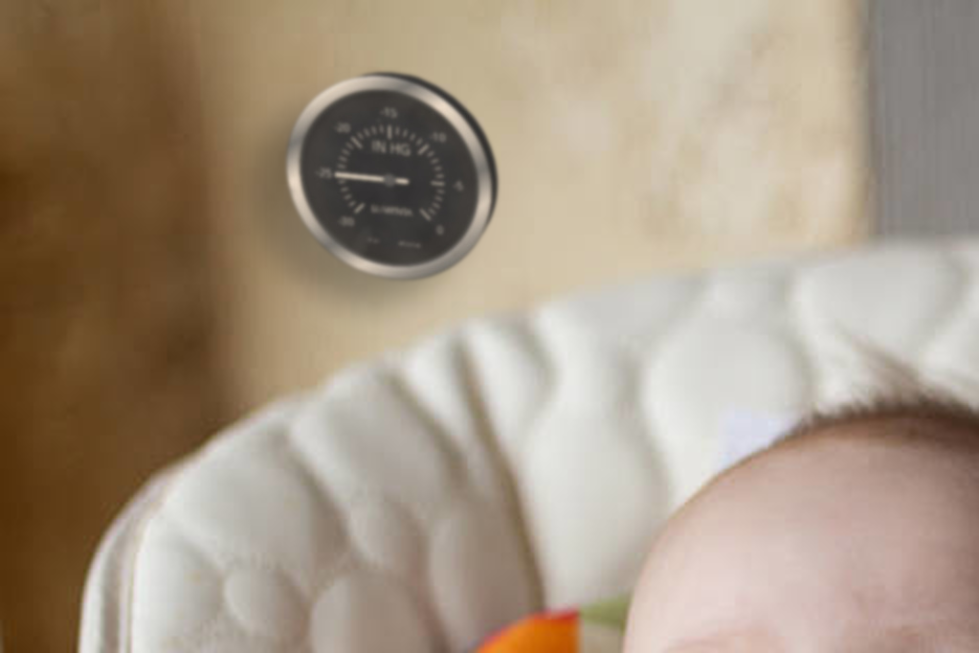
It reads -25,inHg
